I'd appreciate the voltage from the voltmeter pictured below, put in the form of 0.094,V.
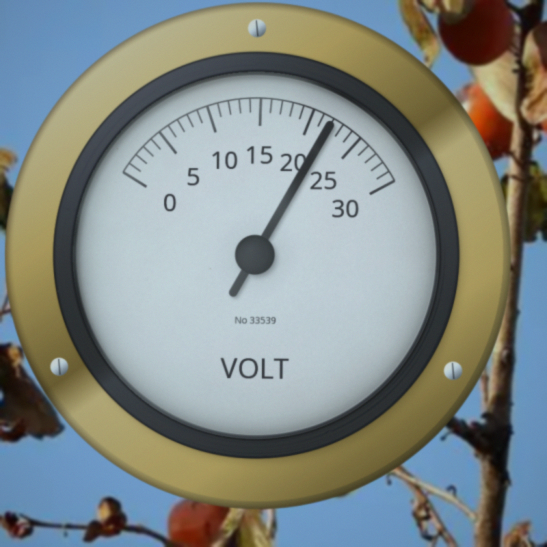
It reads 22,V
